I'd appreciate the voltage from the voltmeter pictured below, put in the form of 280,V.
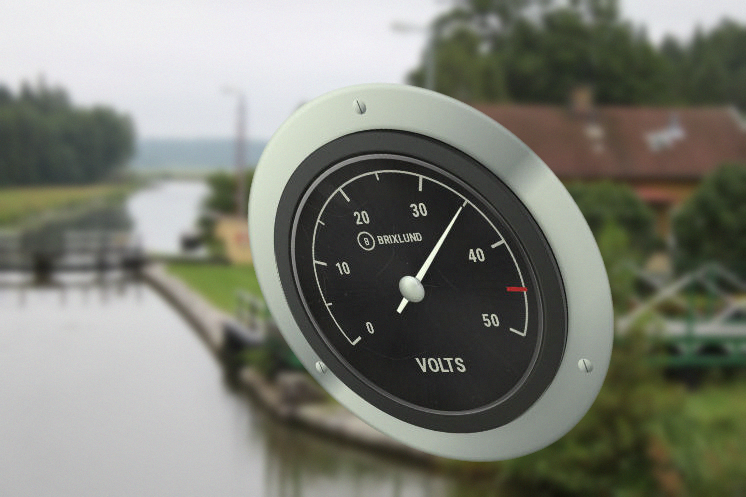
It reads 35,V
